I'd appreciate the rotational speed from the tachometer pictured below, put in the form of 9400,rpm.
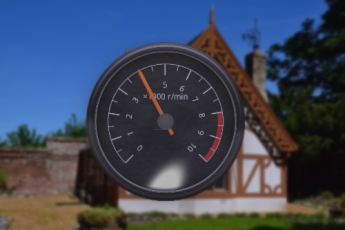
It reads 4000,rpm
